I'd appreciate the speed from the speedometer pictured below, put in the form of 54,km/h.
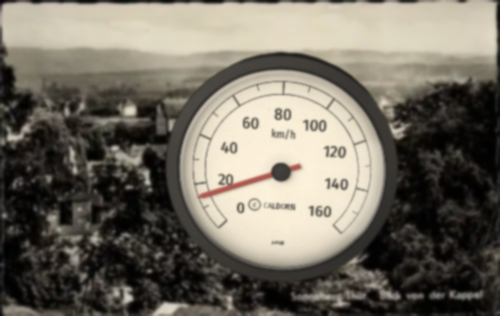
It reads 15,km/h
